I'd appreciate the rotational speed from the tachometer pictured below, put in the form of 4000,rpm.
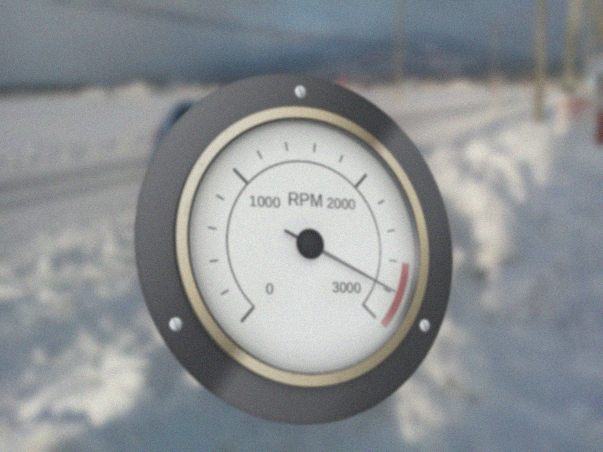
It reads 2800,rpm
